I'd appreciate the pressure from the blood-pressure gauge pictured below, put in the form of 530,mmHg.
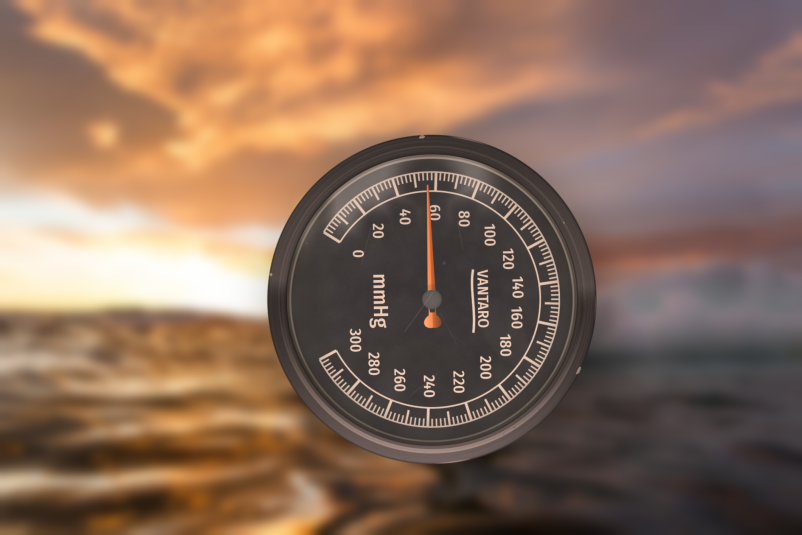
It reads 56,mmHg
